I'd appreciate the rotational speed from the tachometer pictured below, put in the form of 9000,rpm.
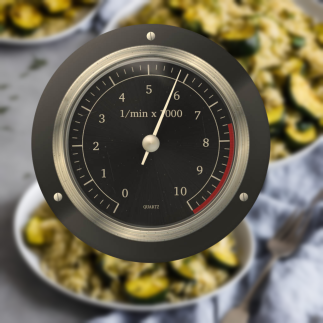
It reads 5800,rpm
